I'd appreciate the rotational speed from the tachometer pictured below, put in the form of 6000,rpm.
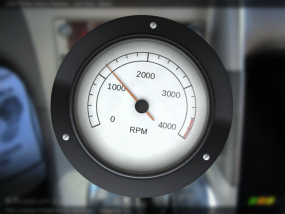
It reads 1200,rpm
